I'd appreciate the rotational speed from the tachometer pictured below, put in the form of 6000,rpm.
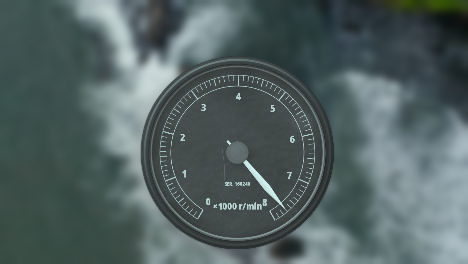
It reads 7700,rpm
